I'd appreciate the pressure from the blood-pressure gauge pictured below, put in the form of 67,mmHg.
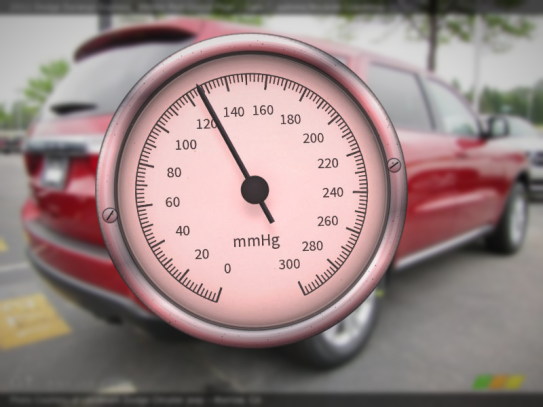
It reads 126,mmHg
